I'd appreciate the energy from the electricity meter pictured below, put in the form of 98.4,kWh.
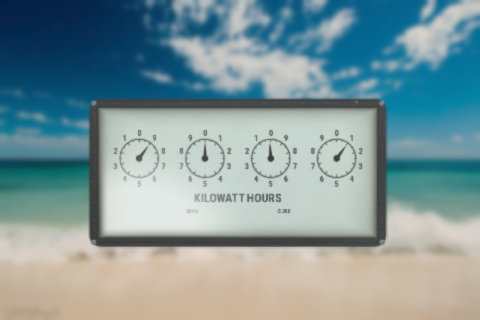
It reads 9001,kWh
